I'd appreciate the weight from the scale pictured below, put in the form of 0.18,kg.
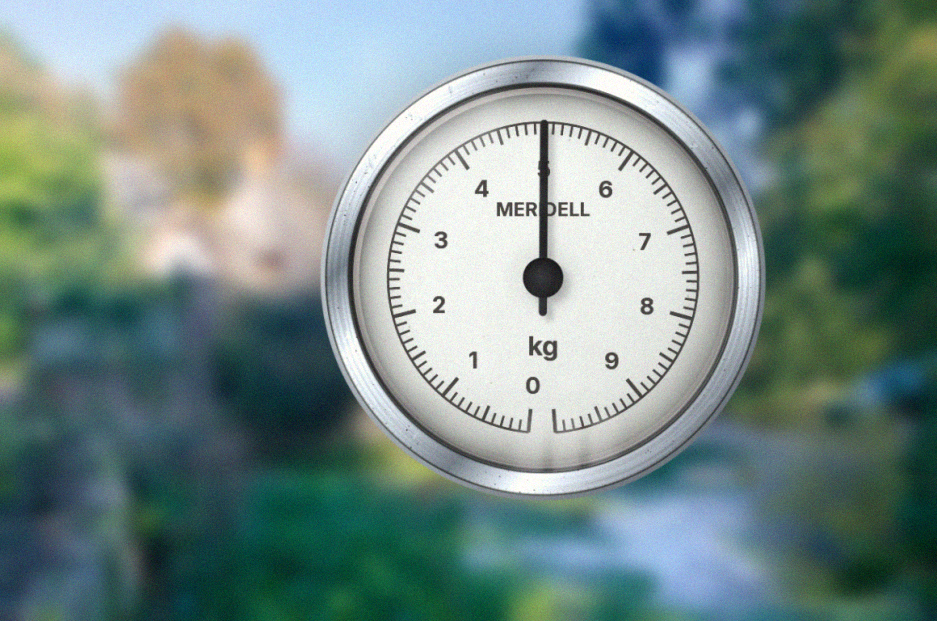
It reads 5,kg
